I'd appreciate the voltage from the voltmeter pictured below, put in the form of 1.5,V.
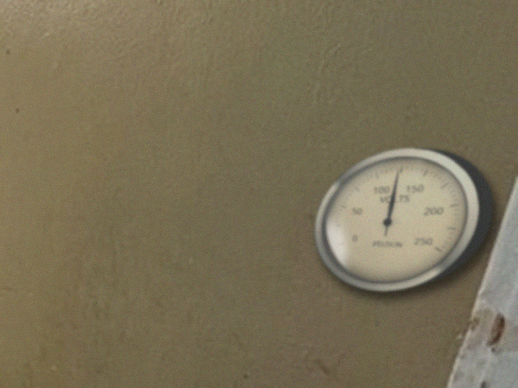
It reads 125,V
